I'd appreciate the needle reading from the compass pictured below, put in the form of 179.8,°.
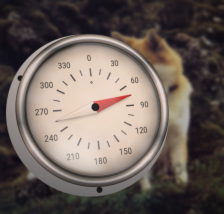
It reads 75,°
